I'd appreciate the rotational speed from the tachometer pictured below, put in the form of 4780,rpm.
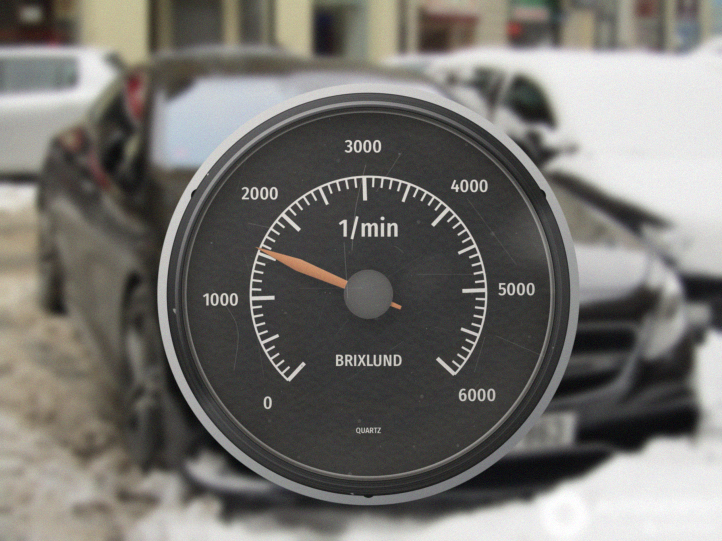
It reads 1550,rpm
